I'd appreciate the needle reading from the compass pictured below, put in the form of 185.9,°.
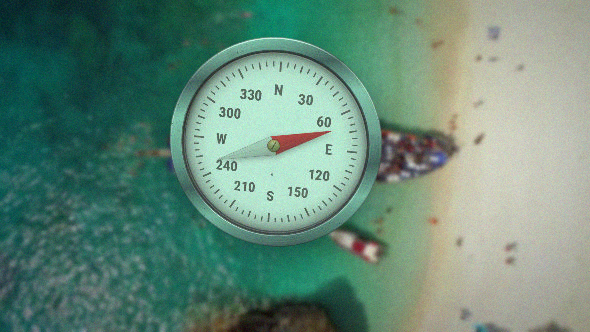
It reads 70,°
